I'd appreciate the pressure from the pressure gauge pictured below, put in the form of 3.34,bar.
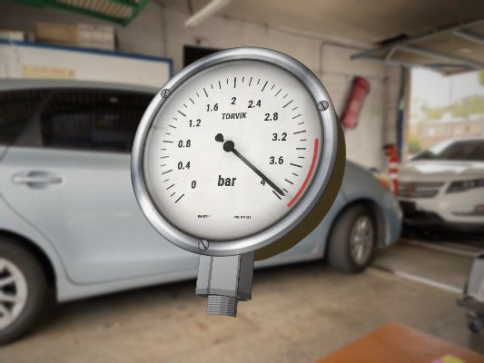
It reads 3.95,bar
